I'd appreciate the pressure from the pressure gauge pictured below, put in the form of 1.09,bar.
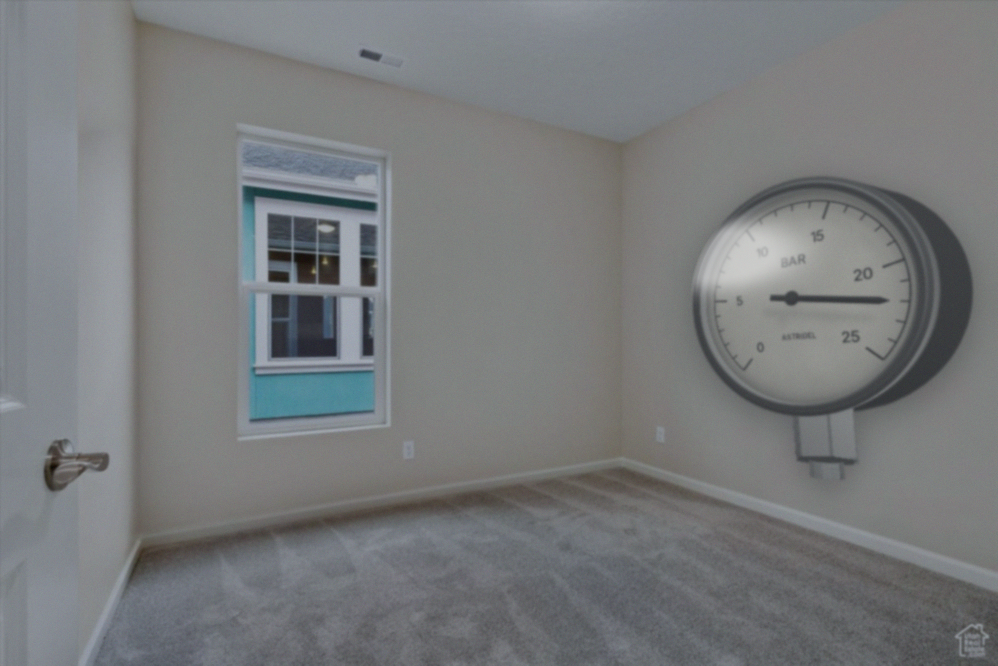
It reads 22,bar
